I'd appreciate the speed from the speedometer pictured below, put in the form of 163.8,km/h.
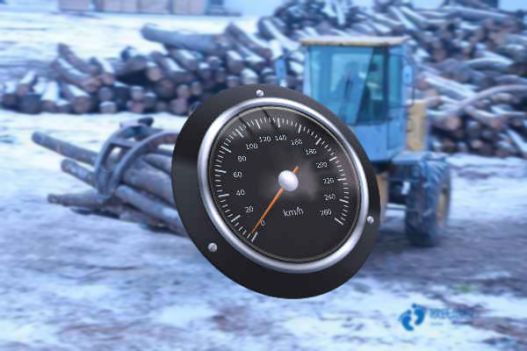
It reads 4,km/h
